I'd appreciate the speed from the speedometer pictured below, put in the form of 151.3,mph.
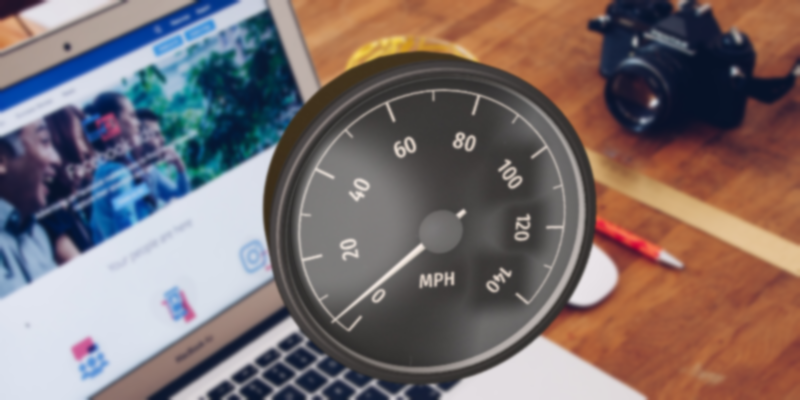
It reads 5,mph
